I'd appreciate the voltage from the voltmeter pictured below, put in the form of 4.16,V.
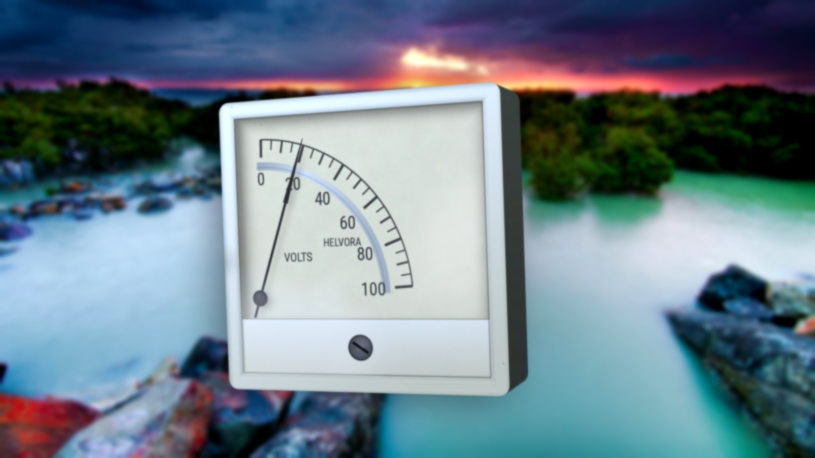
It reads 20,V
